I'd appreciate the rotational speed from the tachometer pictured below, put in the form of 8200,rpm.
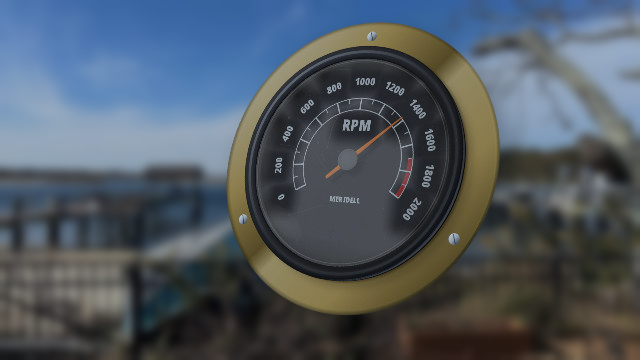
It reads 1400,rpm
